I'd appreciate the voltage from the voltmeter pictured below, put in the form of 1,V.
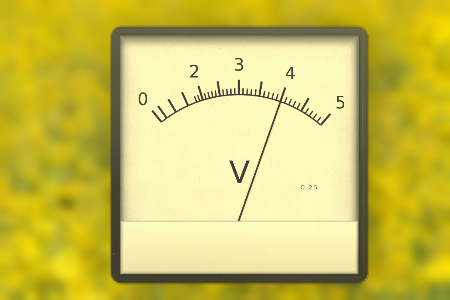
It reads 4,V
